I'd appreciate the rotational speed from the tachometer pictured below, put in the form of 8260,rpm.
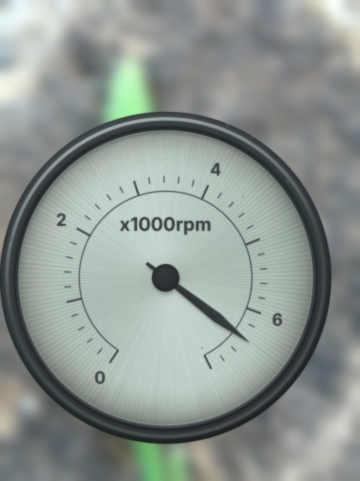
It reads 6400,rpm
